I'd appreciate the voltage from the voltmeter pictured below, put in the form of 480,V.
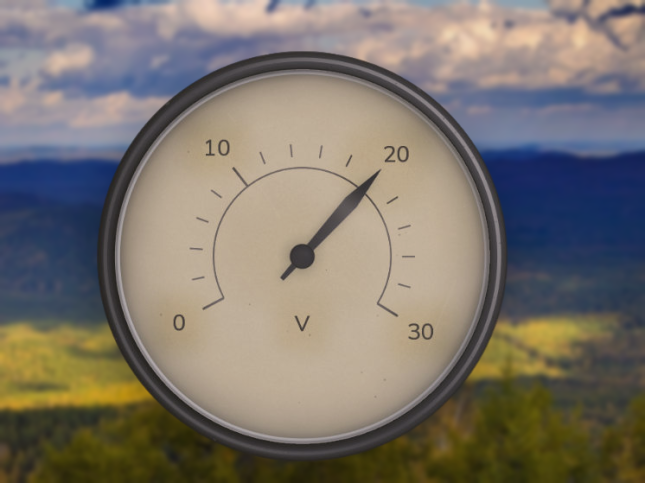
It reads 20,V
